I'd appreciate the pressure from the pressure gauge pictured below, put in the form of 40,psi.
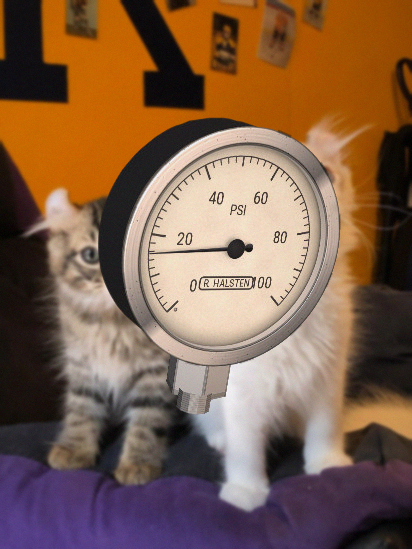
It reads 16,psi
